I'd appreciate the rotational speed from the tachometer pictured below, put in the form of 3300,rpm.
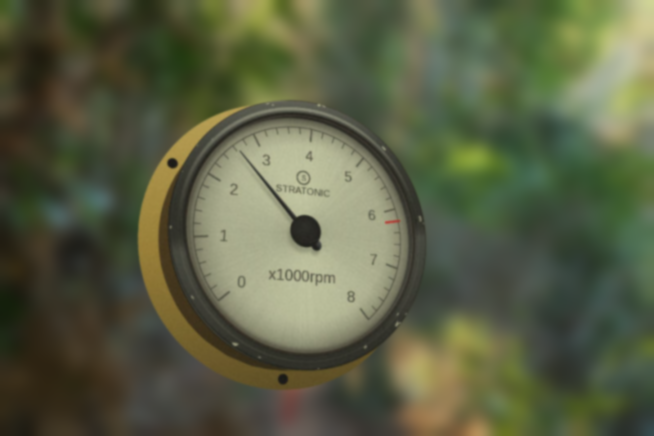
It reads 2600,rpm
